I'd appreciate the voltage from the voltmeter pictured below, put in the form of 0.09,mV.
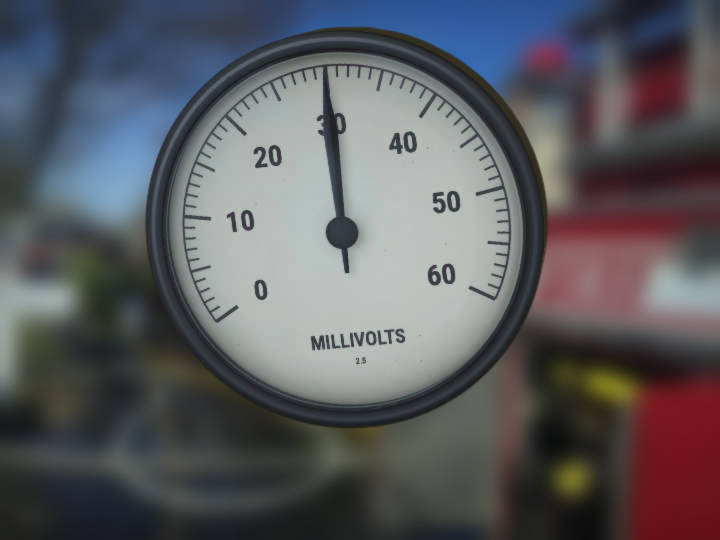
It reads 30,mV
